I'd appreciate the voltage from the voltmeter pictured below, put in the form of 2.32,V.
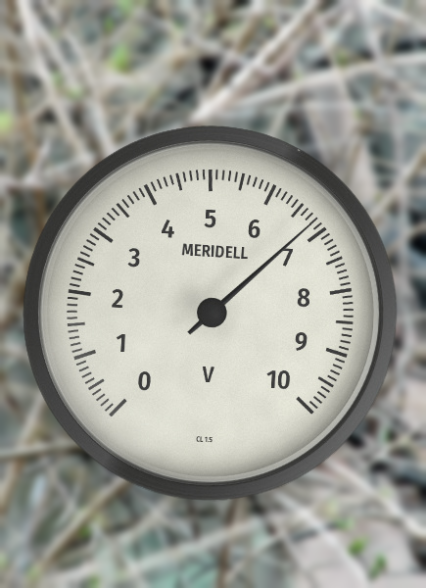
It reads 6.8,V
